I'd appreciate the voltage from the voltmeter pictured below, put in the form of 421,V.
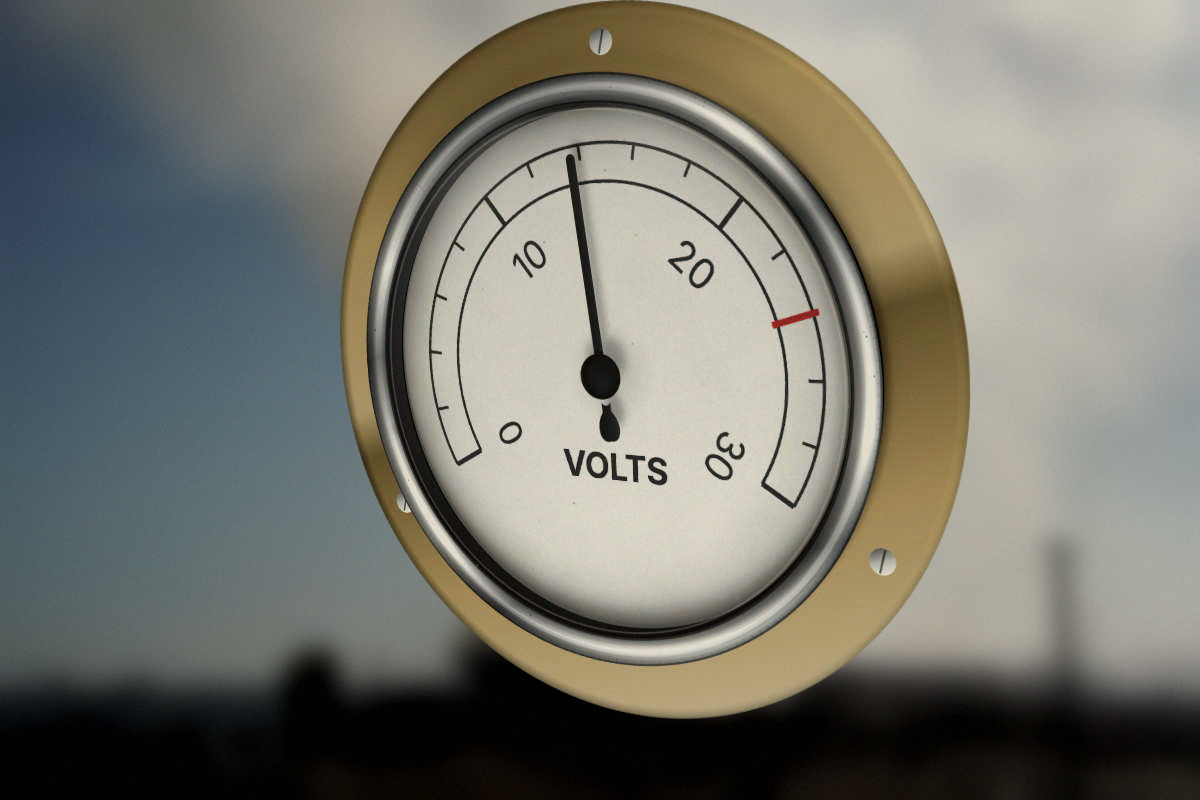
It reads 14,V
